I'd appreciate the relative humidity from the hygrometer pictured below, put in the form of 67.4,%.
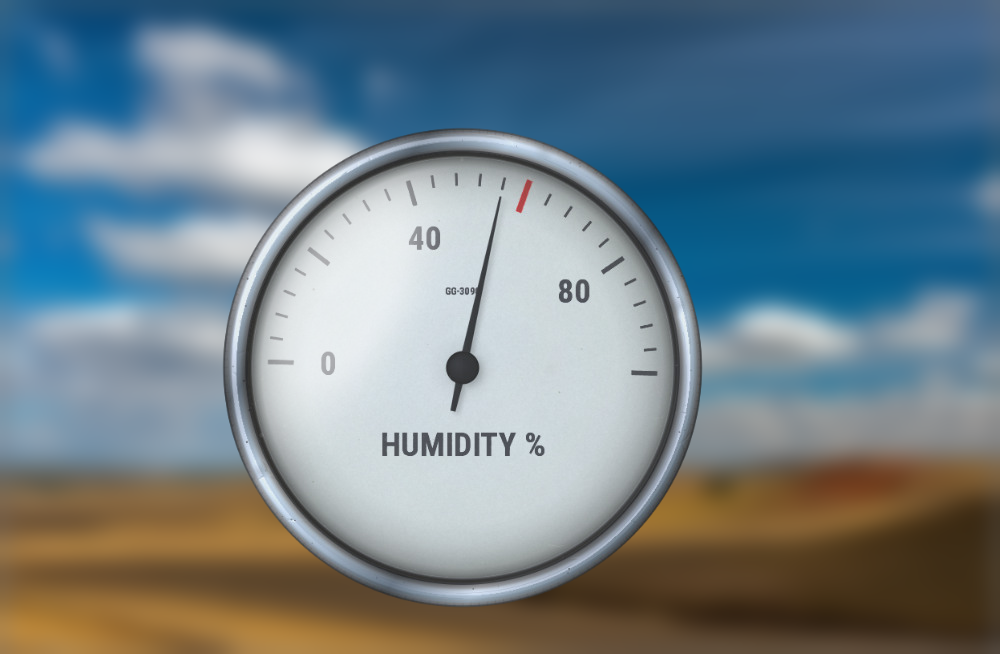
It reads 56,%
